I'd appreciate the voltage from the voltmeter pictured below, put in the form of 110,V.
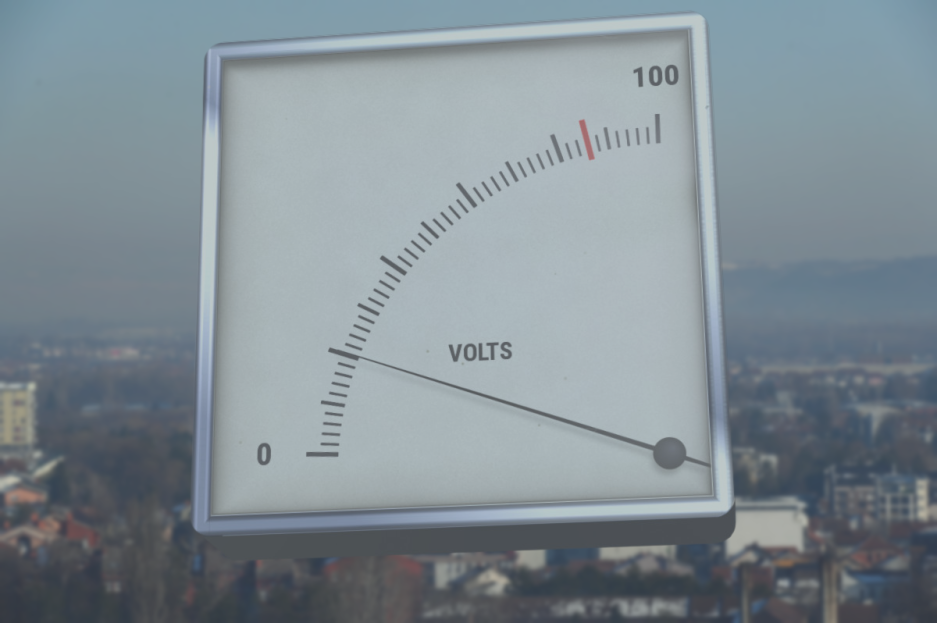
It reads 20,V
